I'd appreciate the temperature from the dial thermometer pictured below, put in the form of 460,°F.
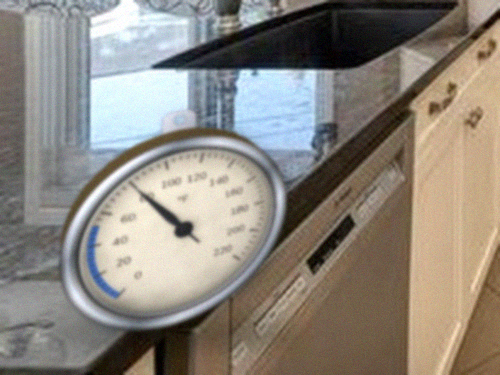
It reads 80,°F
